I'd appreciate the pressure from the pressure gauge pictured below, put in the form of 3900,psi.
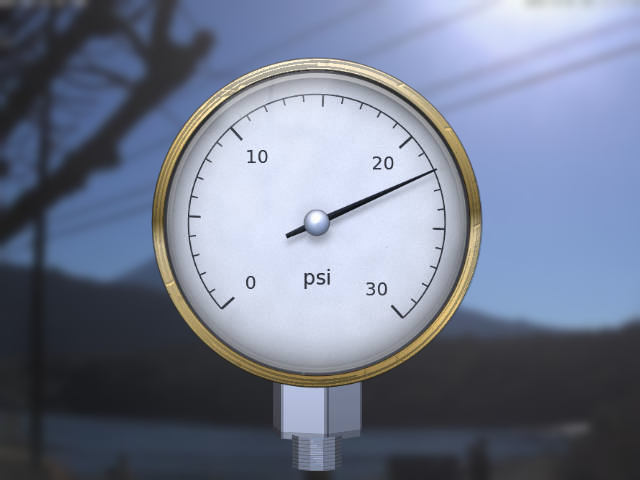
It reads 22,psi
